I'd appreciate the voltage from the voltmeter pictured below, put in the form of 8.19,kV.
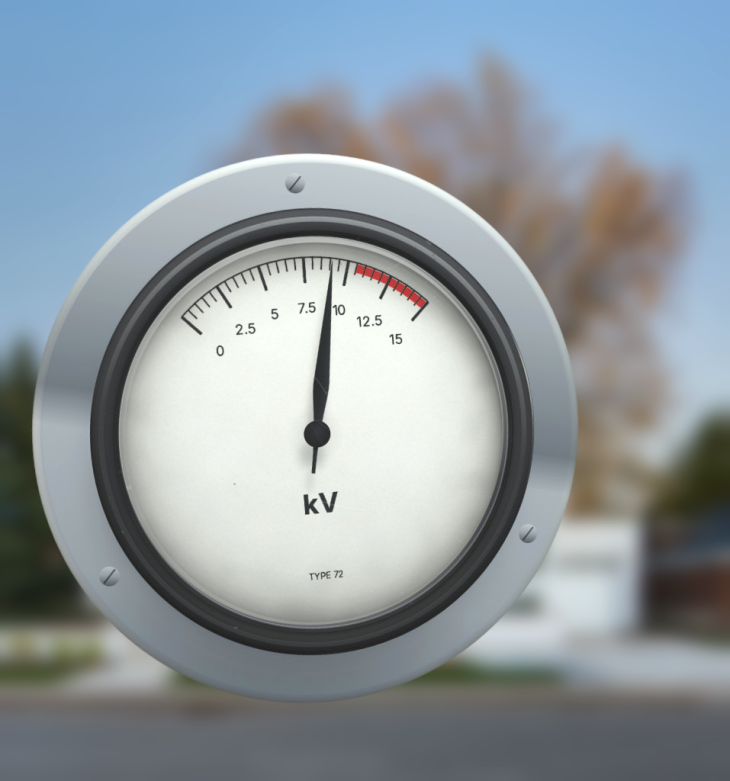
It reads 9,kV
